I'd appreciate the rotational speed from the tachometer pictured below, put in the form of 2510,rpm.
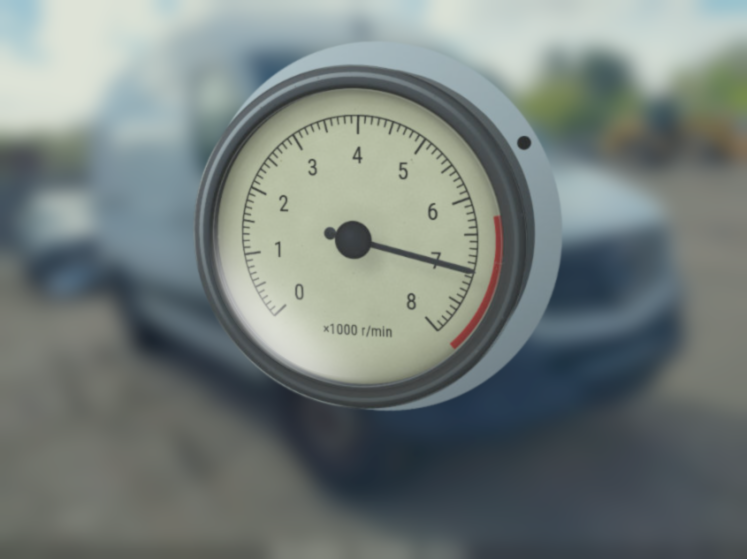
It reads 7000,rpm
